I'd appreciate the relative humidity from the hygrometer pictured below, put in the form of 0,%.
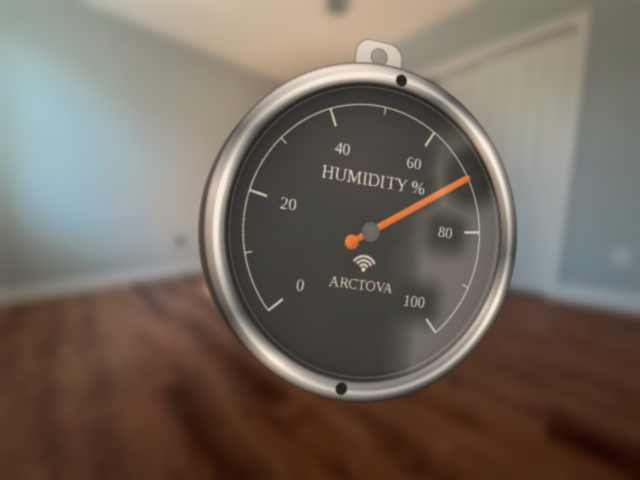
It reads 70,%
